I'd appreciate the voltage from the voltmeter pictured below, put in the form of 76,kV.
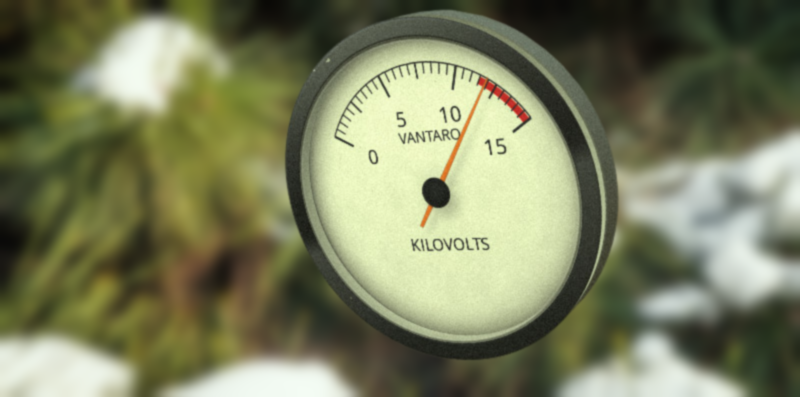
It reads 12,kV
